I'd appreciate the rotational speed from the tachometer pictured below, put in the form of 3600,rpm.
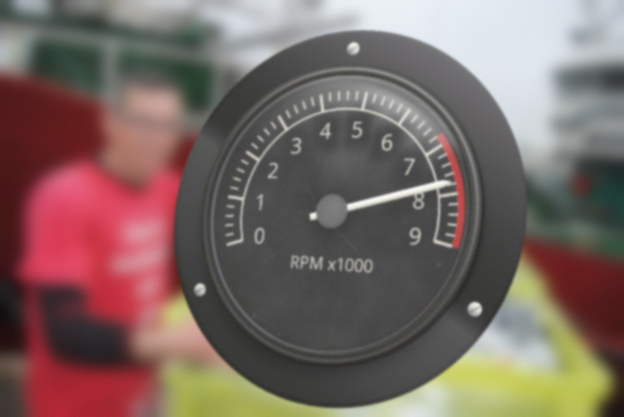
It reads 7800,rpm
